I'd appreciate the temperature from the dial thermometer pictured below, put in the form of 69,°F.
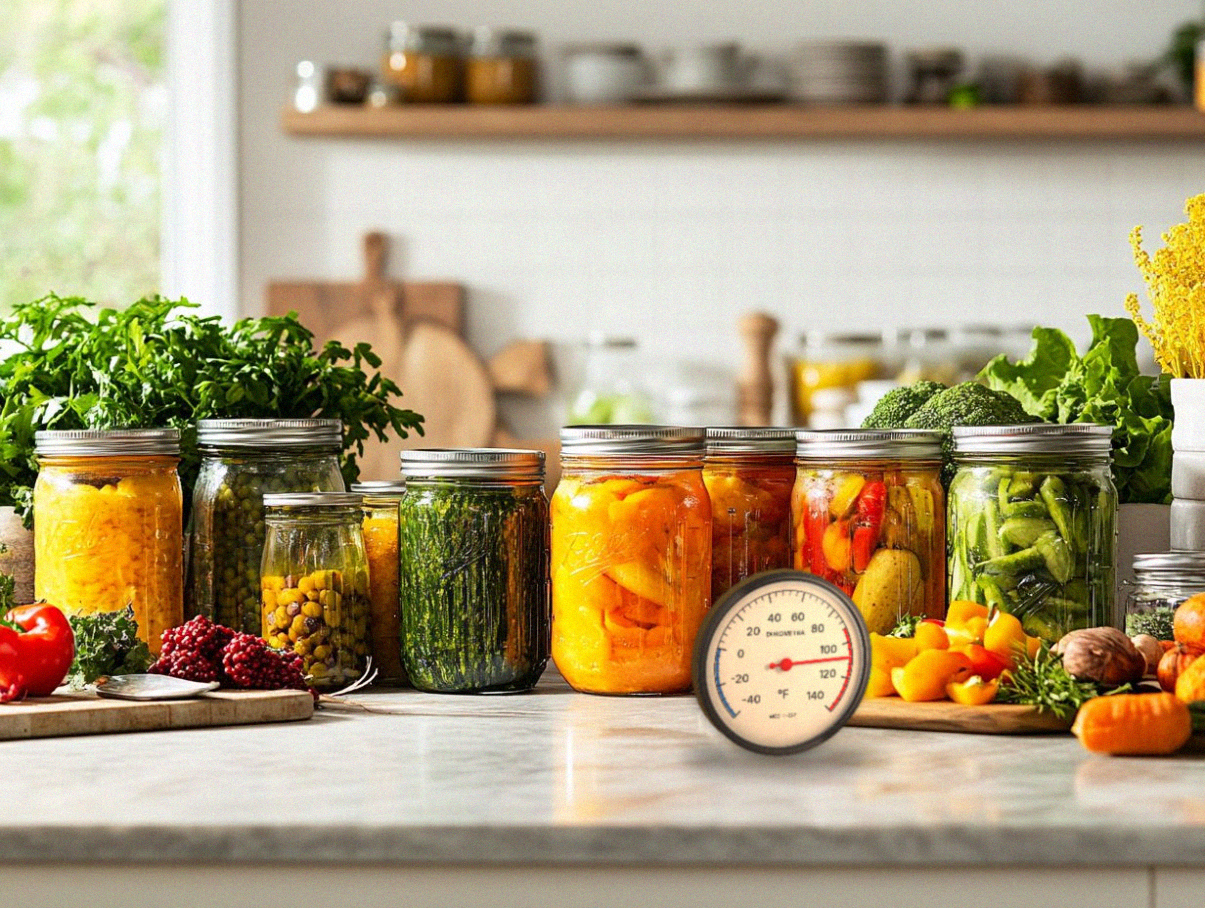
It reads 108,°F
